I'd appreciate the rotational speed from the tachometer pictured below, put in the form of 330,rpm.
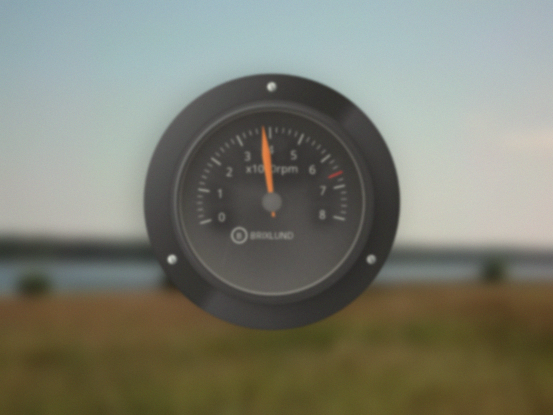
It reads 3800,rpm
